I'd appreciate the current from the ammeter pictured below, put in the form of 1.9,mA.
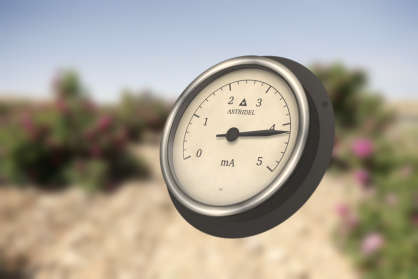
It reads 4.2,mA
